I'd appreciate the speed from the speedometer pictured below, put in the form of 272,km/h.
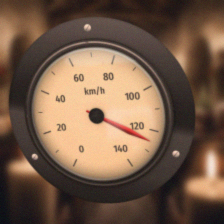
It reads 125,km/h
